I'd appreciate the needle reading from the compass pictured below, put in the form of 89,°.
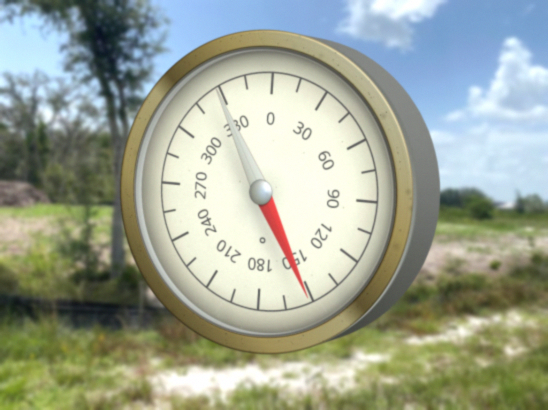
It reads 150,°
